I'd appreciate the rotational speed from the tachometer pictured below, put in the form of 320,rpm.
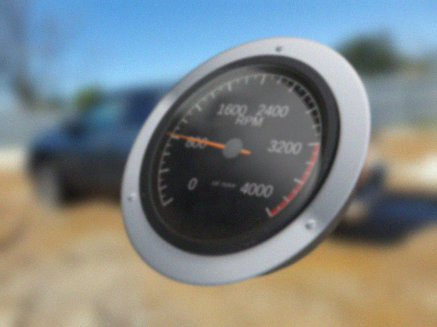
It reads 800,rpm
